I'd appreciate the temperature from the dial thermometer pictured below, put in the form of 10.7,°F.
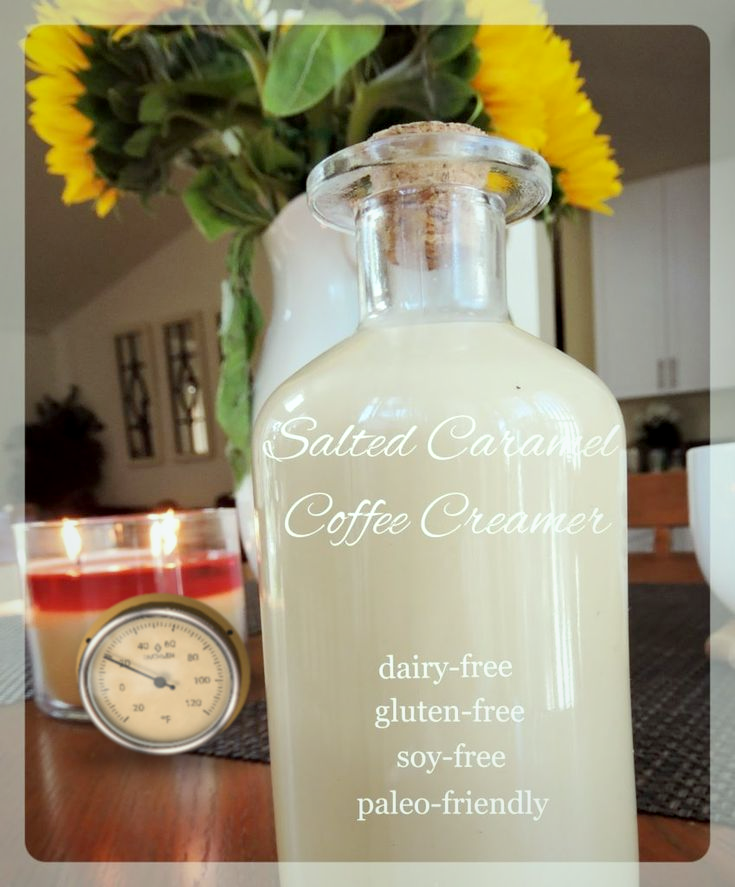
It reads 20,°F
